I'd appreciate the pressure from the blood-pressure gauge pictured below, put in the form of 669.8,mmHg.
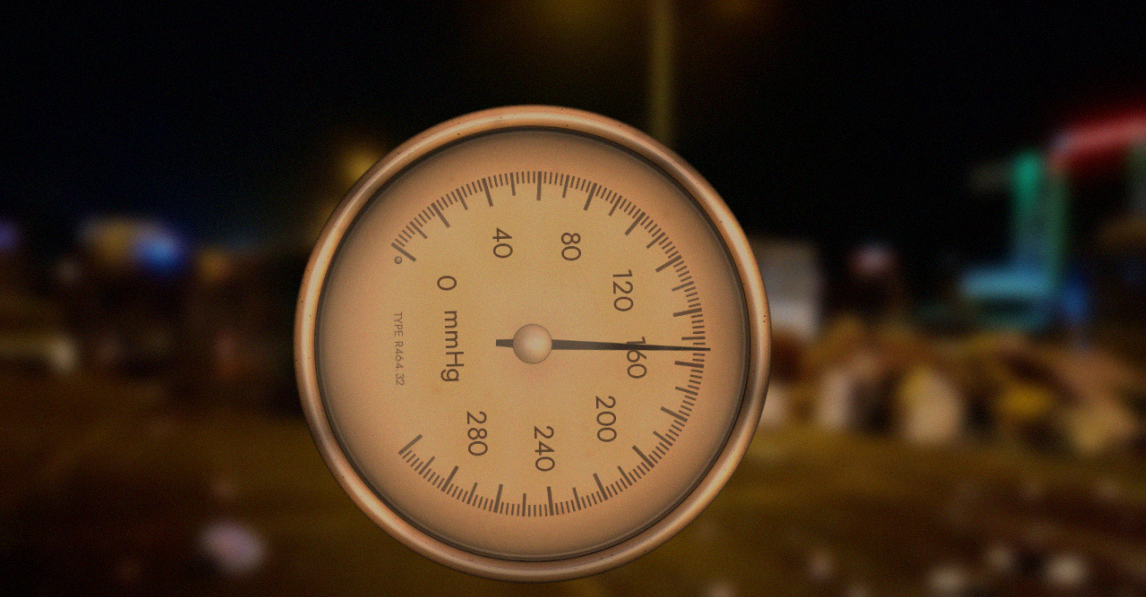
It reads 154,mmHg
